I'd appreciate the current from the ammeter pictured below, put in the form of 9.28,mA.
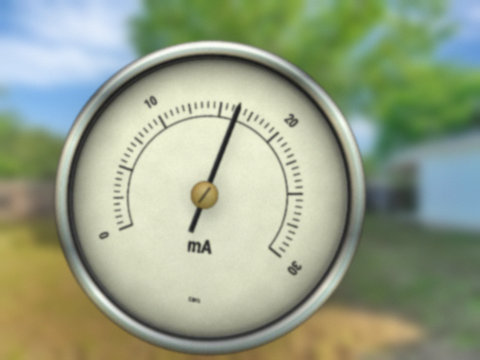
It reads 16.5,mA
